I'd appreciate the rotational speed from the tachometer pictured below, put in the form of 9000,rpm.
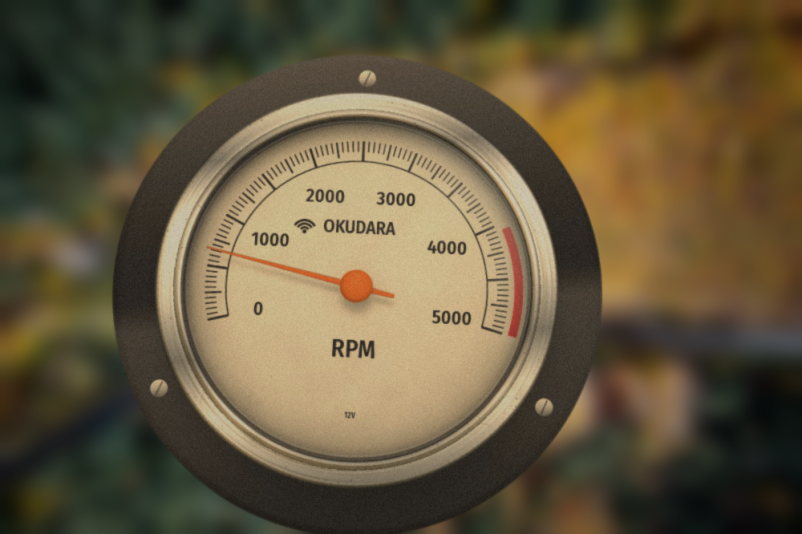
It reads 650,rpm
